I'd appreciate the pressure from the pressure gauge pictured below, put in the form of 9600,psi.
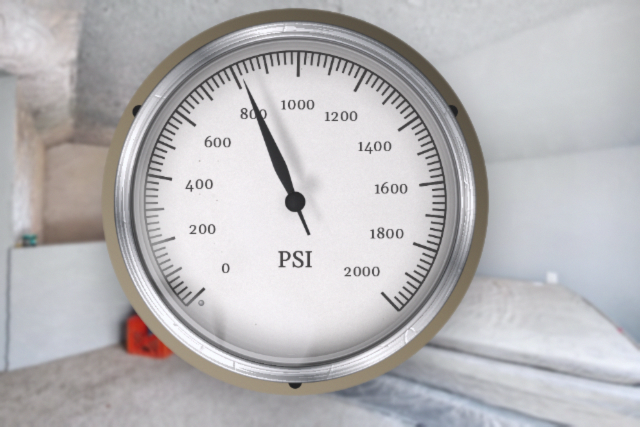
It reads 820,psi
